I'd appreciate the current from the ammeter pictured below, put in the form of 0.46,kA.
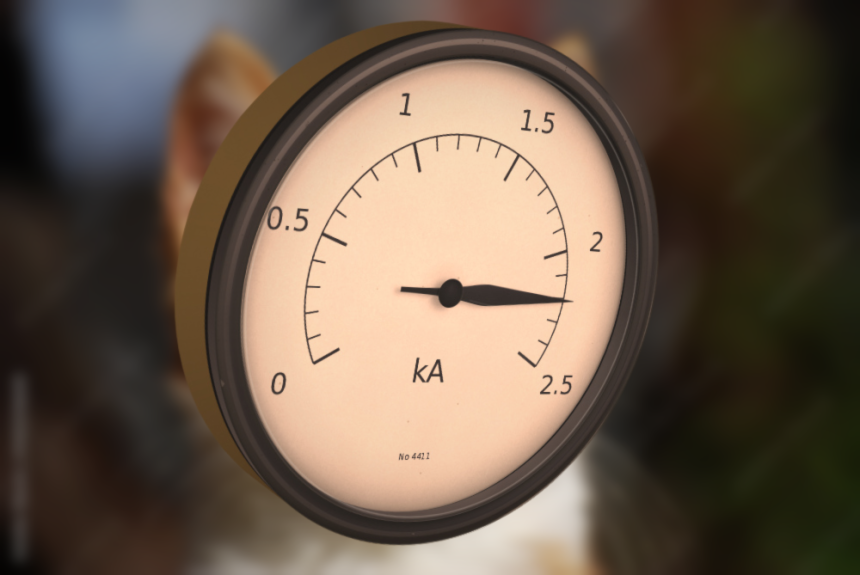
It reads 2.2,kA
